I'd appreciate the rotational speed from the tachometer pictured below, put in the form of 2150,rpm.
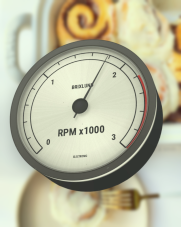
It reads 1800,rpm
